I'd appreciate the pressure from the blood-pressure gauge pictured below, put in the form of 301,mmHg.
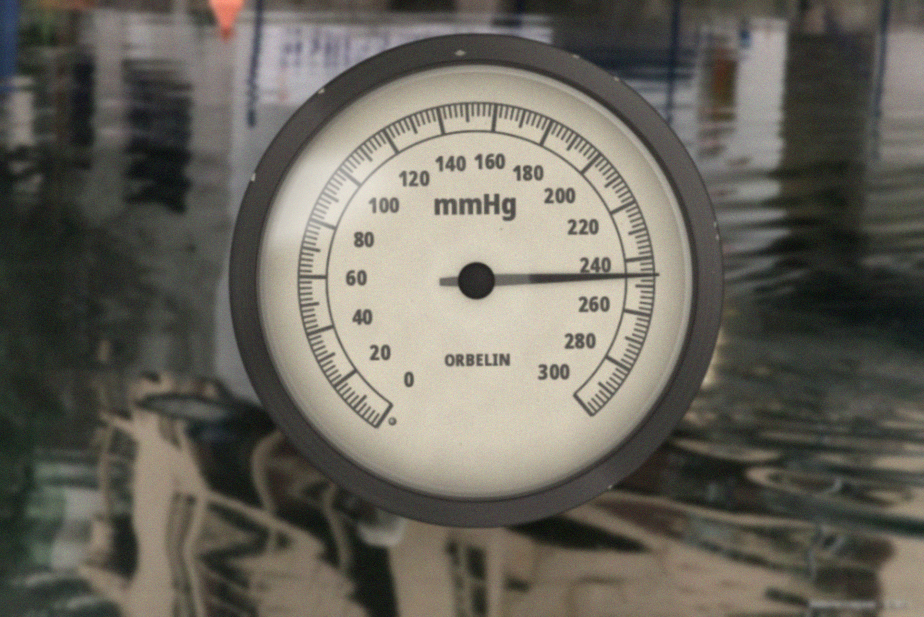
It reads 246,mmHg
